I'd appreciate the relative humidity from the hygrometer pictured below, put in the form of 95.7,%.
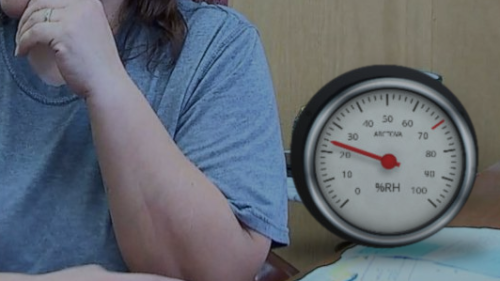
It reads 24,%
